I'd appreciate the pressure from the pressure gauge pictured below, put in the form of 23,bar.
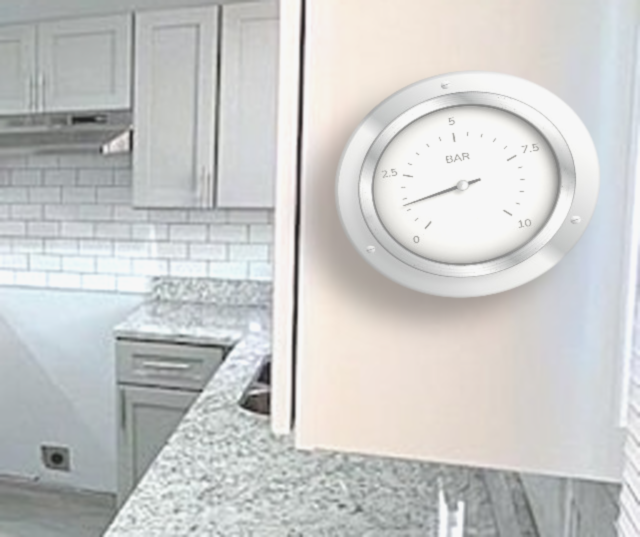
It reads 1.25,bar
